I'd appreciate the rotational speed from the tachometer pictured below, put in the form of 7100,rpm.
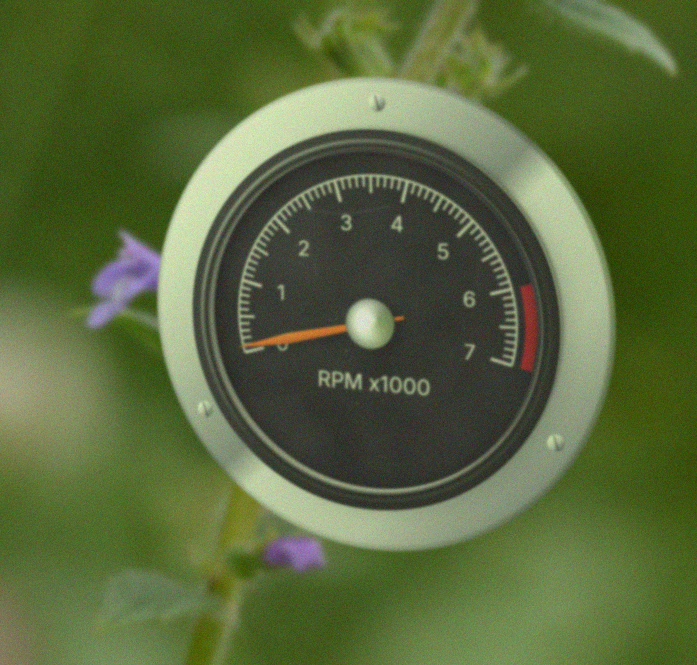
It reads 100,rpm
